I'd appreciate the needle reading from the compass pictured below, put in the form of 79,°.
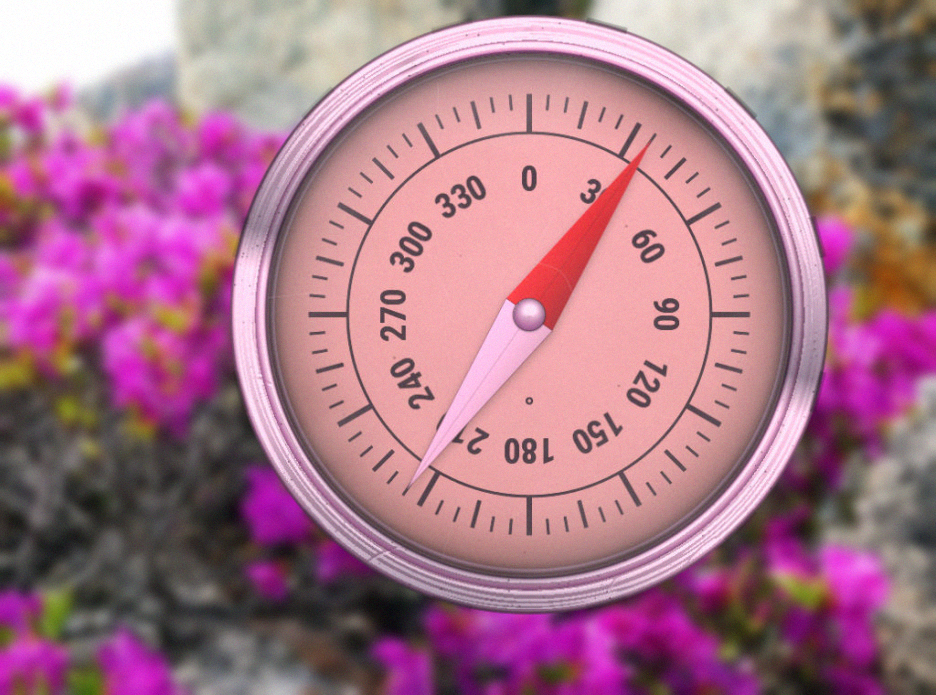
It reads 35,°
